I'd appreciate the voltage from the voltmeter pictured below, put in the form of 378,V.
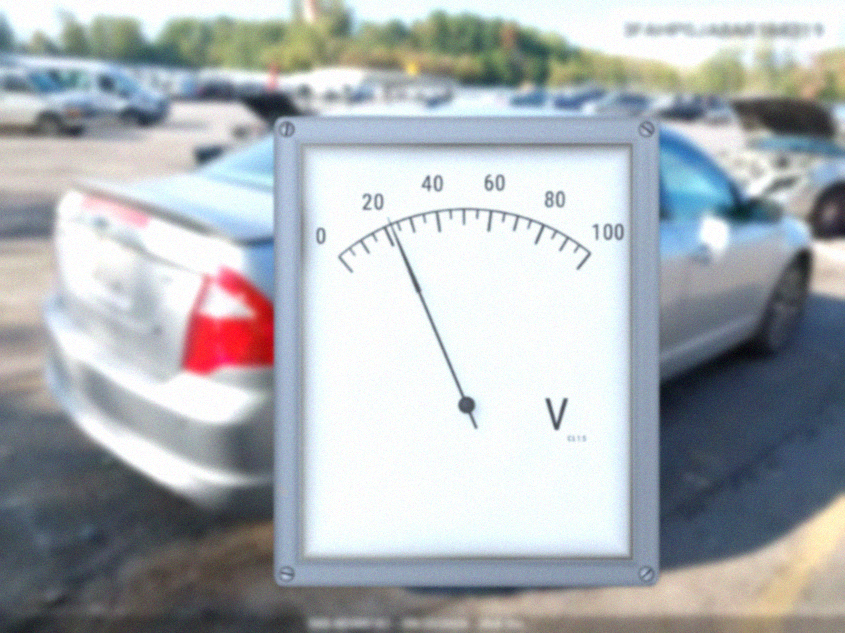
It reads 22.5,V
